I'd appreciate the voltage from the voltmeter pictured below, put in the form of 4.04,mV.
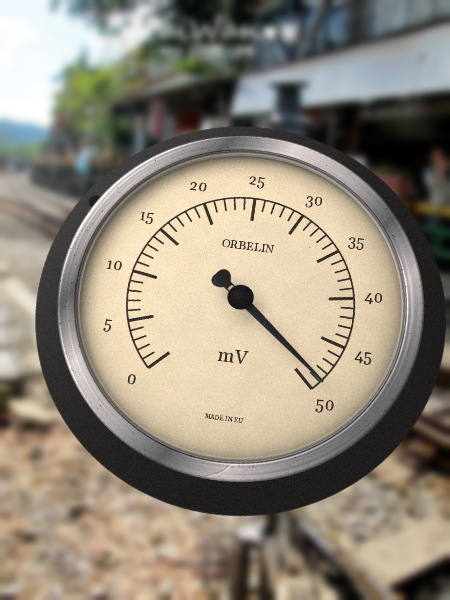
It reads 49,mV
